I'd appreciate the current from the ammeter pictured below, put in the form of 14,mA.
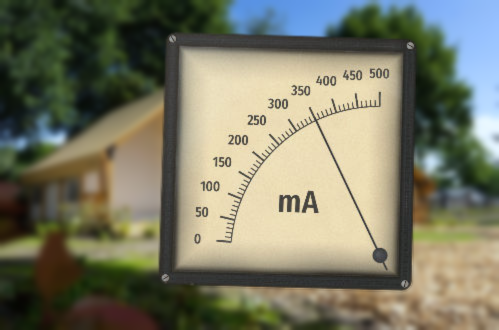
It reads 350,mA
